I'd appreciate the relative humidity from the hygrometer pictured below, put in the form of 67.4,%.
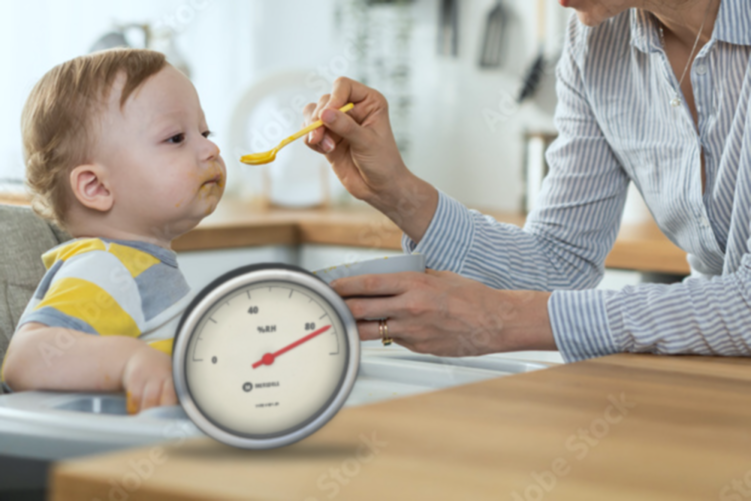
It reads 85,%
